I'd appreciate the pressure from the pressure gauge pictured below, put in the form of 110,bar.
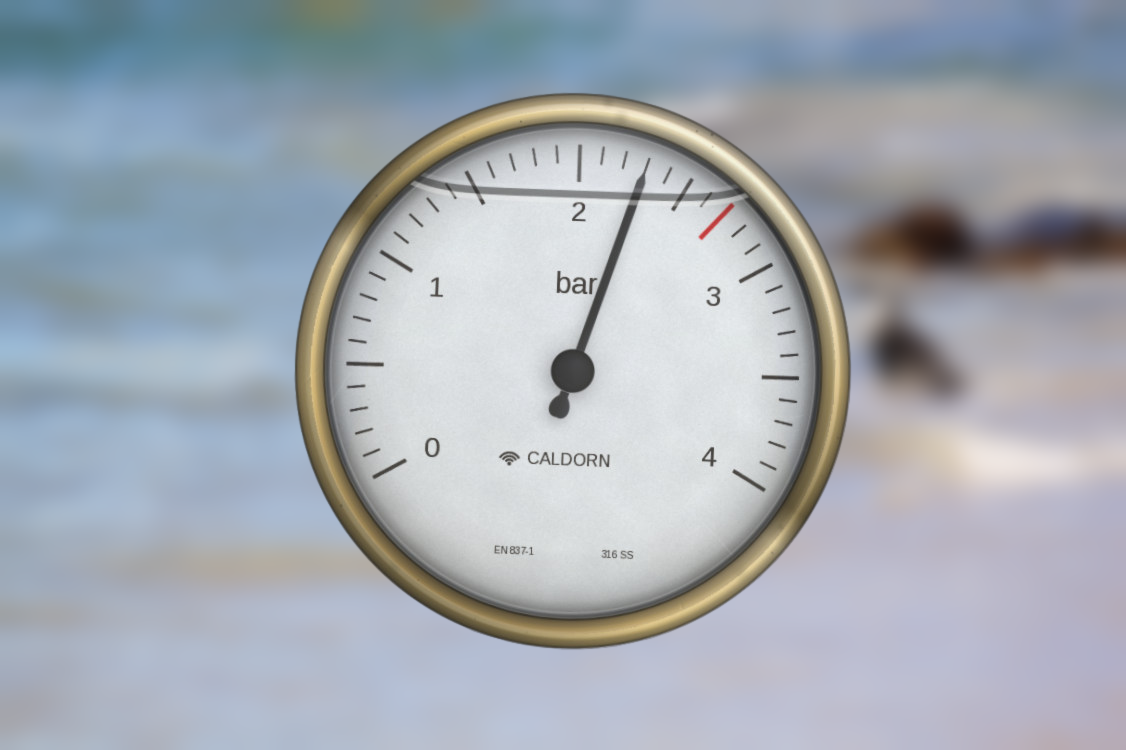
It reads 2.3,bar
